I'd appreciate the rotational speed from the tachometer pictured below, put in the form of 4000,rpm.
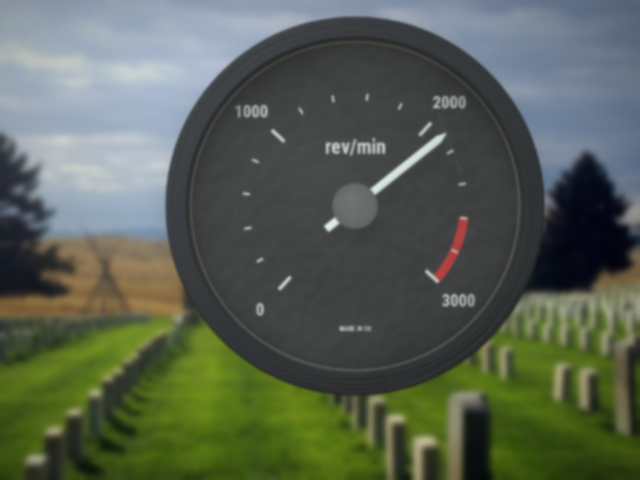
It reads 2100,rpm
